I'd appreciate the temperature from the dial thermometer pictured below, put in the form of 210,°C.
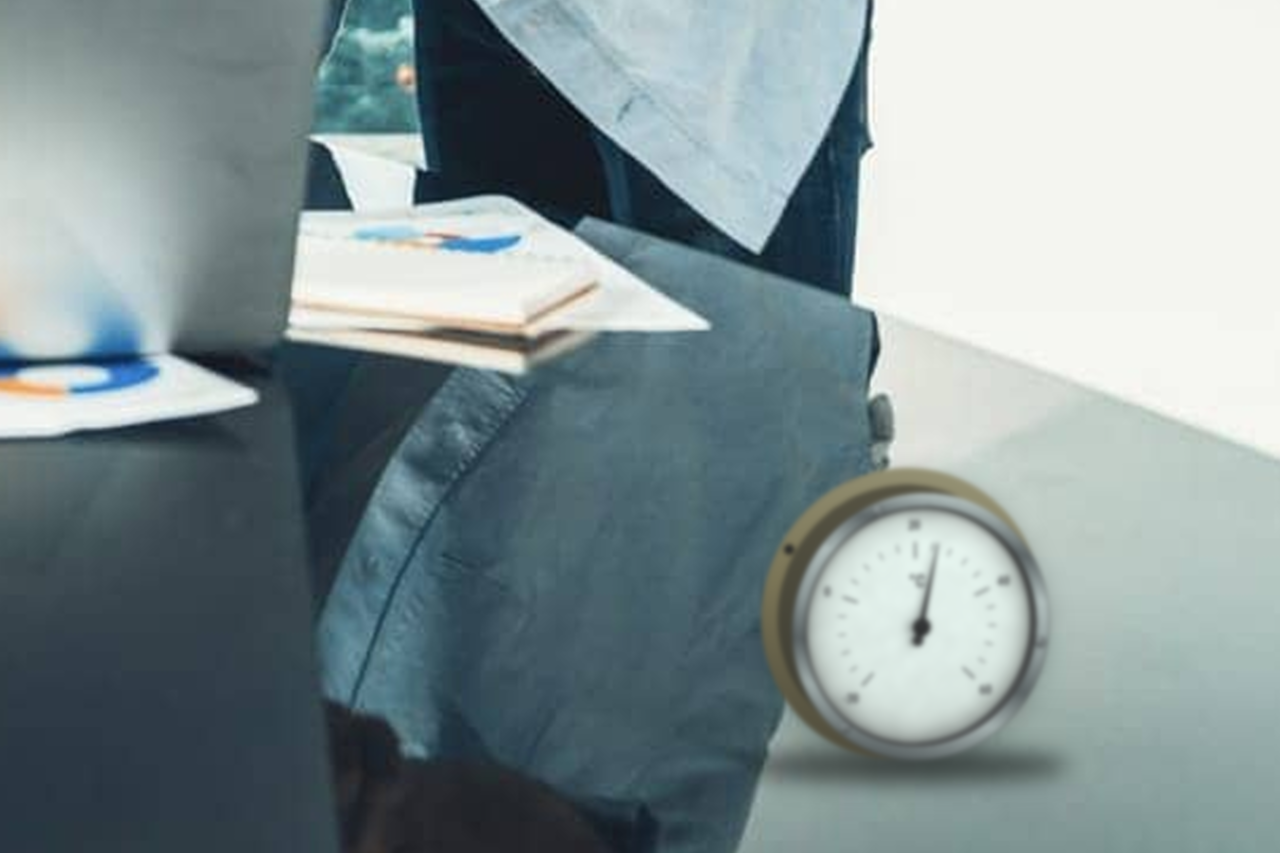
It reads 24,°C
